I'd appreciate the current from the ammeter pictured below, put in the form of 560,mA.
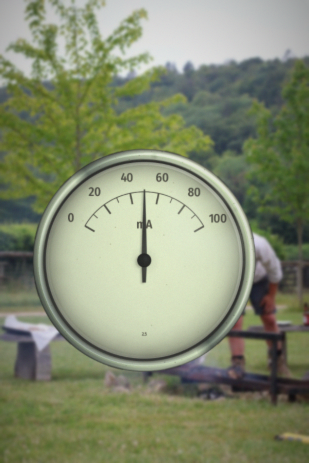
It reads 50,mA
